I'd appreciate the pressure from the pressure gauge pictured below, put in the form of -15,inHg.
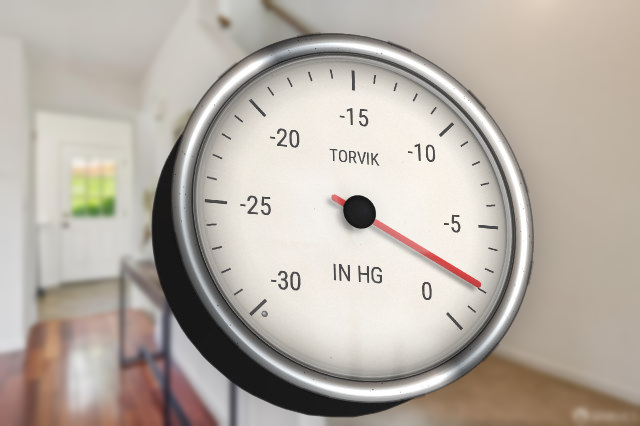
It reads -2,inHg
